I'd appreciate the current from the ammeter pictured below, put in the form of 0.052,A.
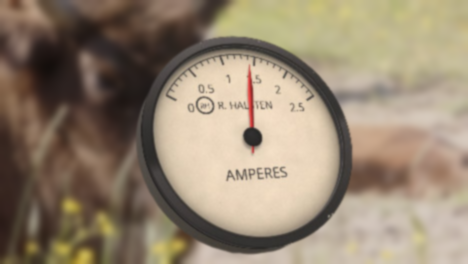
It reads 1.4,A
